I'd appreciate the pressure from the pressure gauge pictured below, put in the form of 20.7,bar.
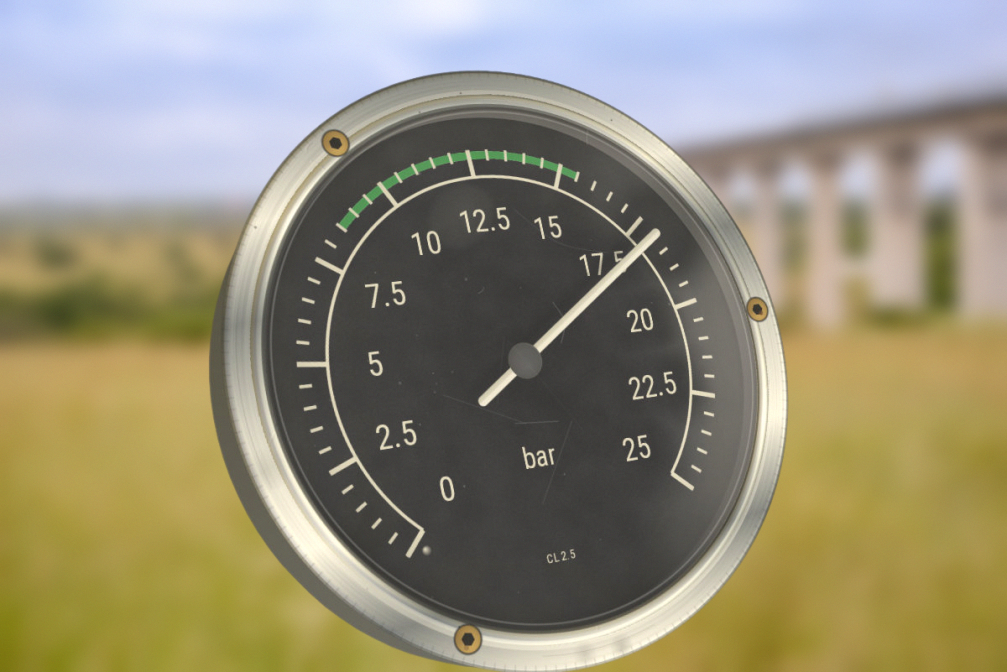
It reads 18,bar
